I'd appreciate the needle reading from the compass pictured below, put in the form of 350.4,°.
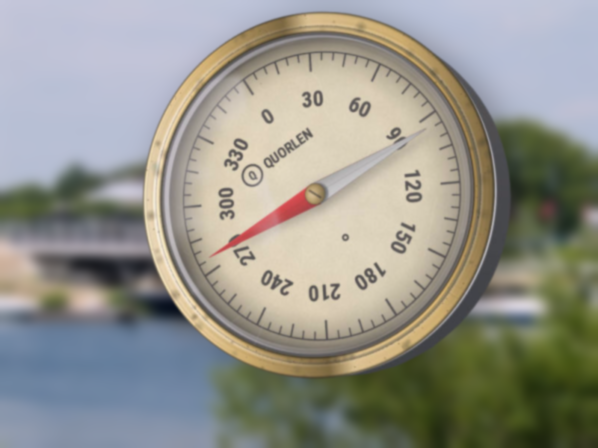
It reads 275,°
